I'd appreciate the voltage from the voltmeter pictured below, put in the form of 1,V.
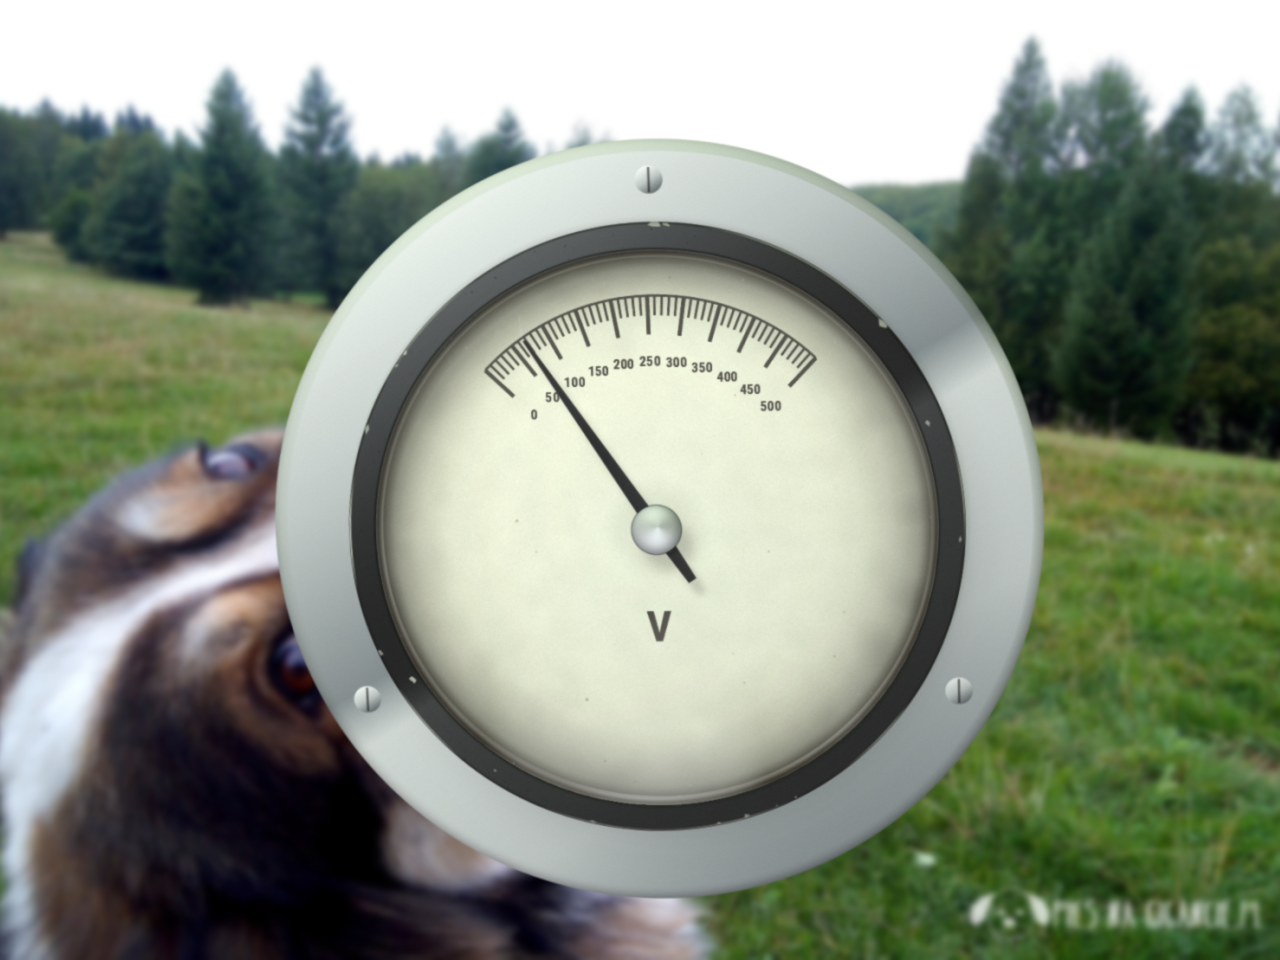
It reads 70,V
